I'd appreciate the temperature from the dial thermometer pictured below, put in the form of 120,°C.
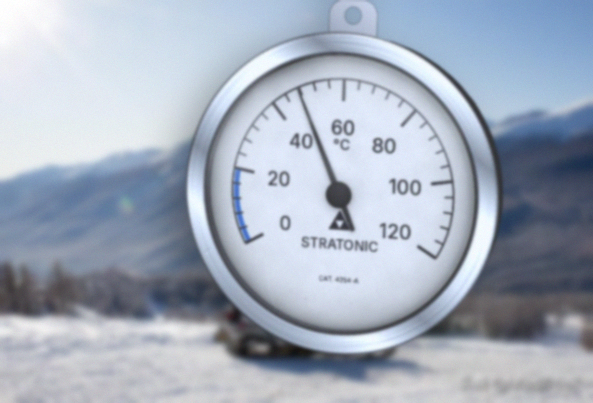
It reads 48,°C
